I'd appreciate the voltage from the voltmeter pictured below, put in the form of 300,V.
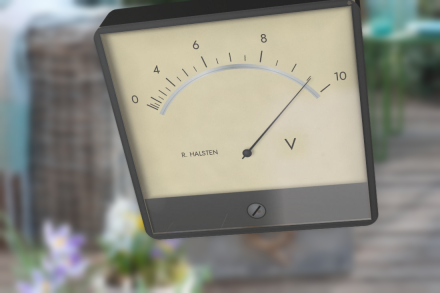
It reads 9.5,V
